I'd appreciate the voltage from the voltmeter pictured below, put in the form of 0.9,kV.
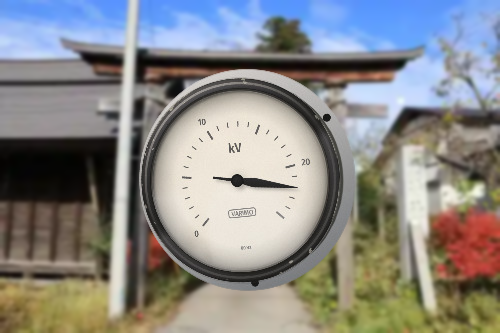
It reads 22,kV
